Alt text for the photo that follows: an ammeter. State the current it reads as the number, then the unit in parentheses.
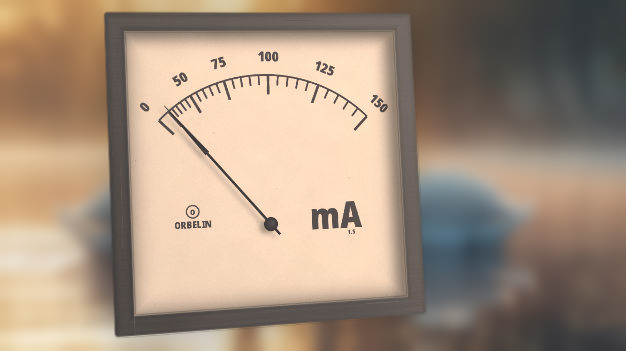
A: 25 (mA)
